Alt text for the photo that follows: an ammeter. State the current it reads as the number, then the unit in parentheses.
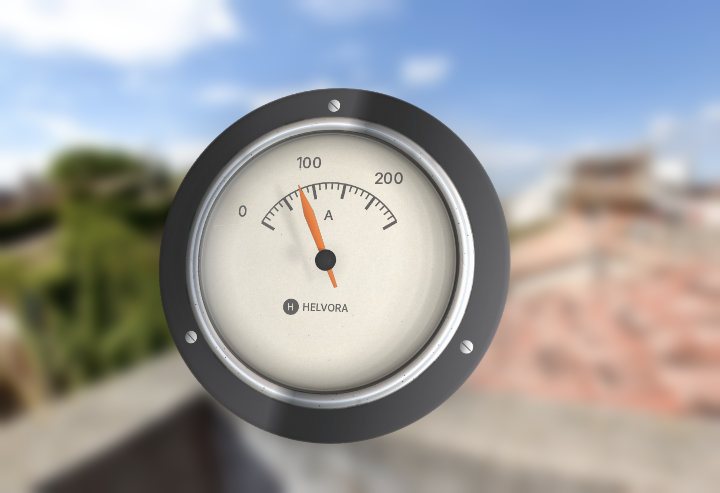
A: 80 (A)
